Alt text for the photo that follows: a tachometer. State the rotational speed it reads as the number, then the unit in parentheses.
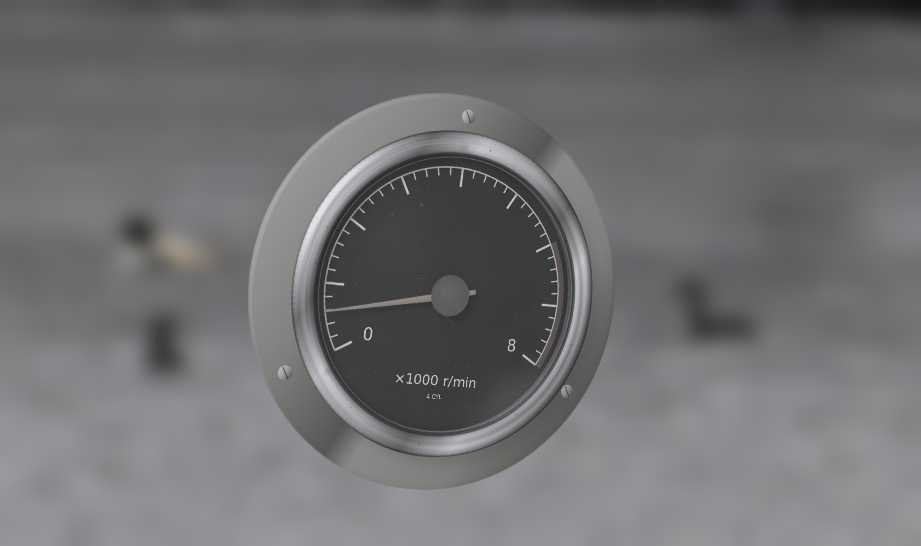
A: 600 (rpm)
